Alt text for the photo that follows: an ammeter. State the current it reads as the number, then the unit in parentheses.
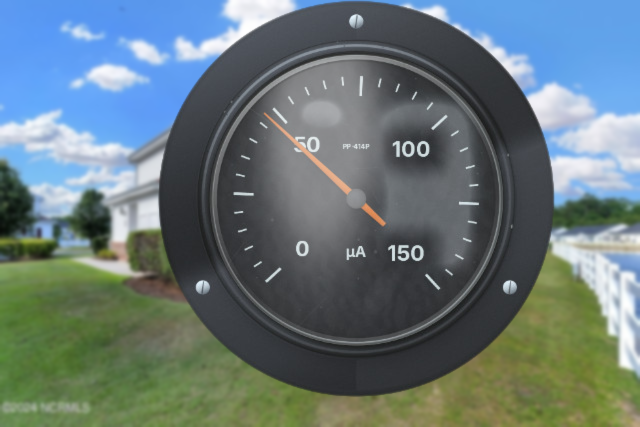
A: 47.5 (µA)
